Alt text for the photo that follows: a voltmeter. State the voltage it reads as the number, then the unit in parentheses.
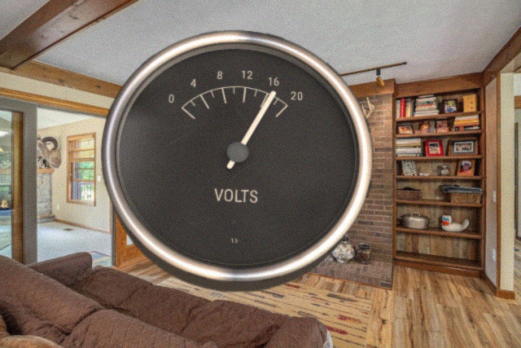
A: 17 (V)
